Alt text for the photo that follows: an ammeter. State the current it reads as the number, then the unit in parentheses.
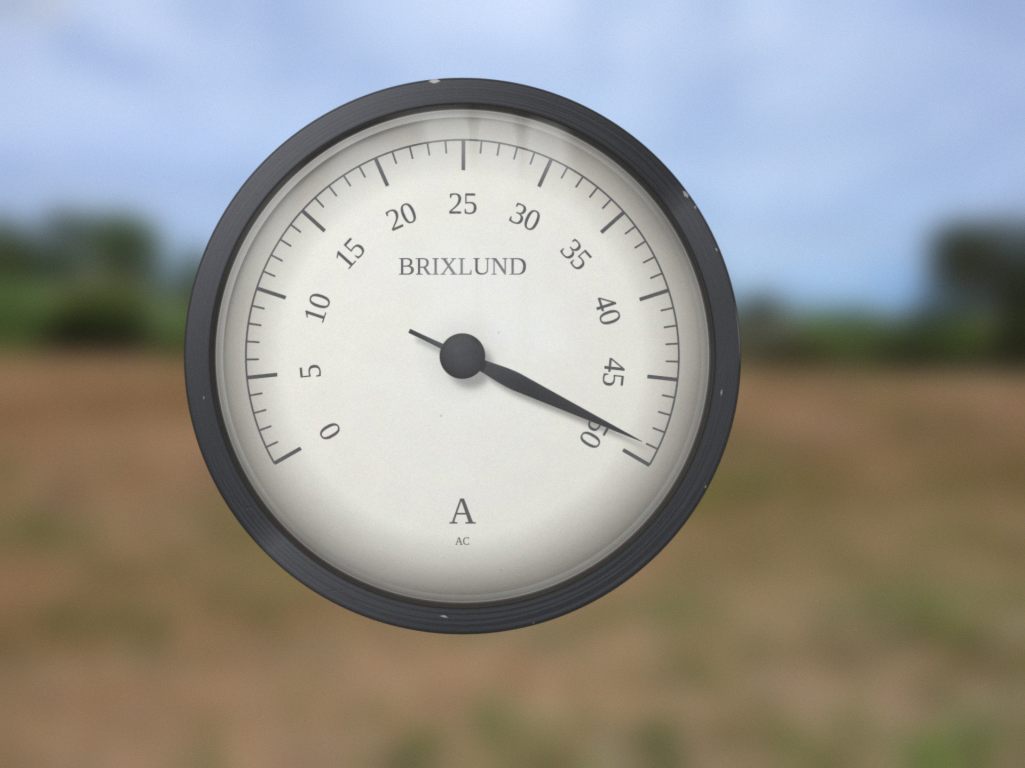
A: 49 (A)
